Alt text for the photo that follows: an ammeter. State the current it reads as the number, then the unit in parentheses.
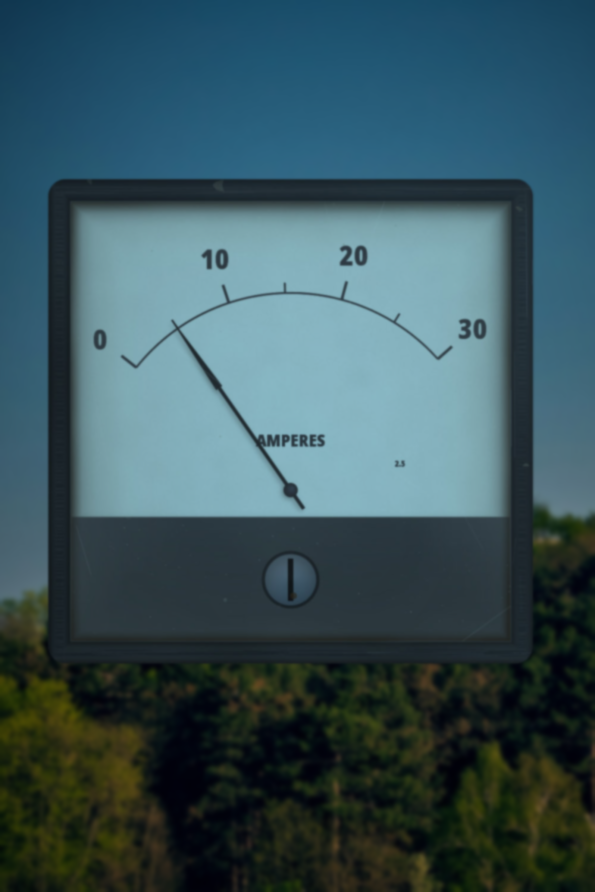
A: 5 (A)
